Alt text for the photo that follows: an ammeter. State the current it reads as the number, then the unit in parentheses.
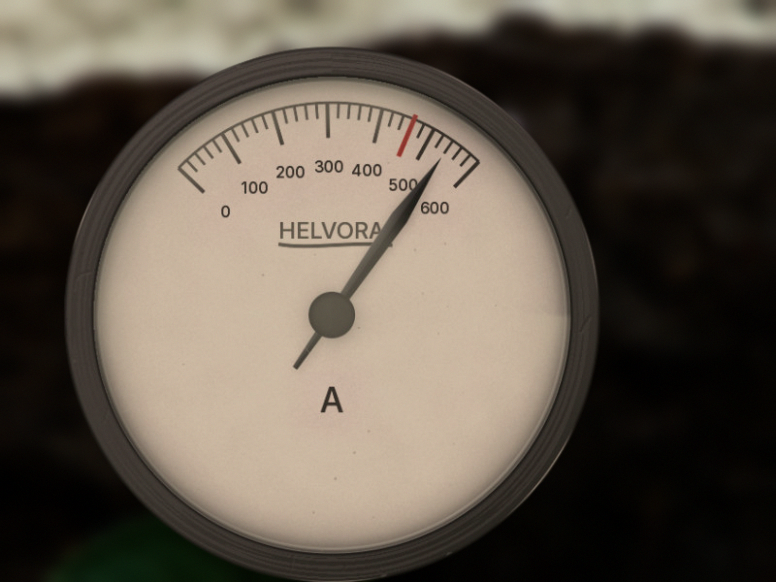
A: 540 (A)
